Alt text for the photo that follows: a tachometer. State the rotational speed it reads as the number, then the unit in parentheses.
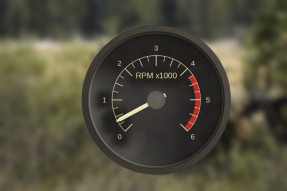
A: 375 (rpm)
